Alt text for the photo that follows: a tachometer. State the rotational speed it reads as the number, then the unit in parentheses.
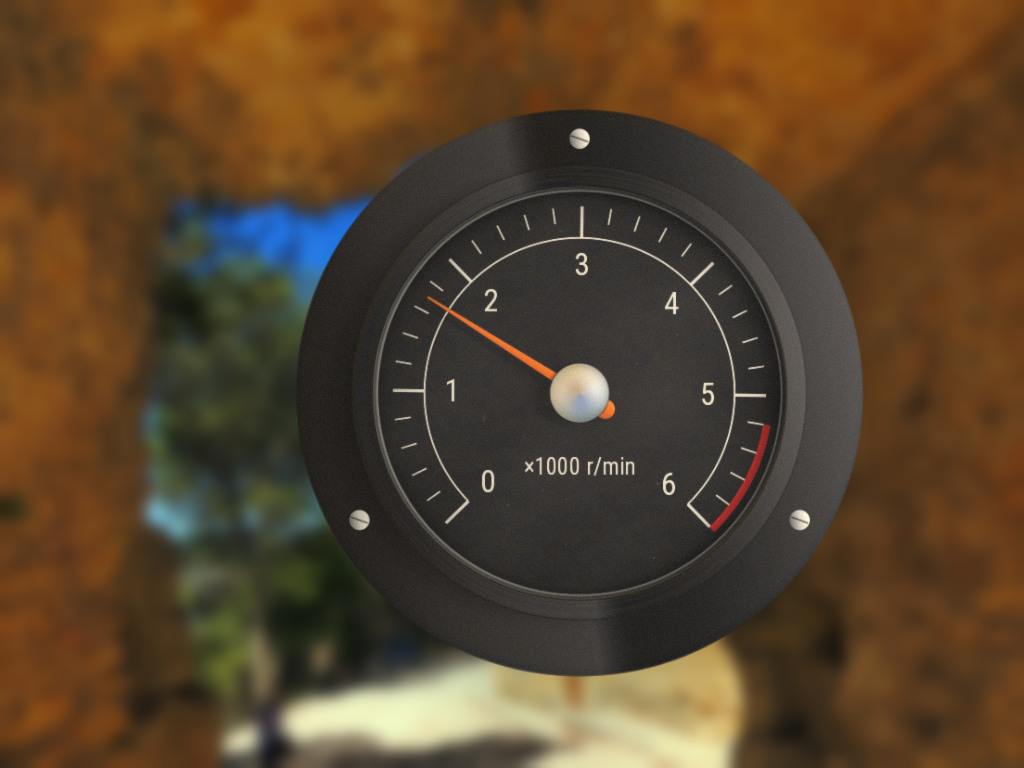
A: 1700 (rpm)
